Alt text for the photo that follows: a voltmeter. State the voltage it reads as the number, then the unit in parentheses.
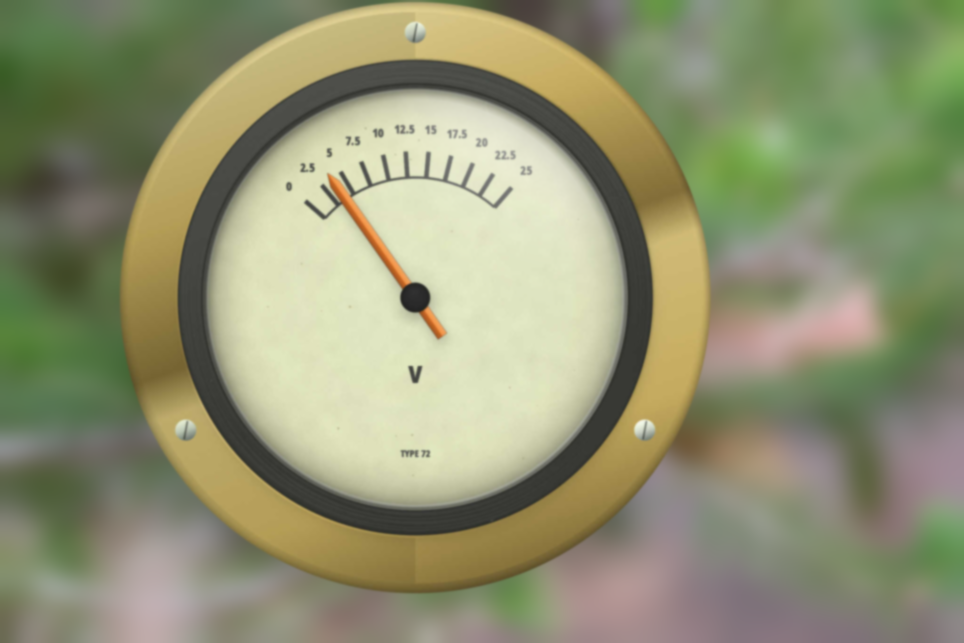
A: 3.75 (V)
